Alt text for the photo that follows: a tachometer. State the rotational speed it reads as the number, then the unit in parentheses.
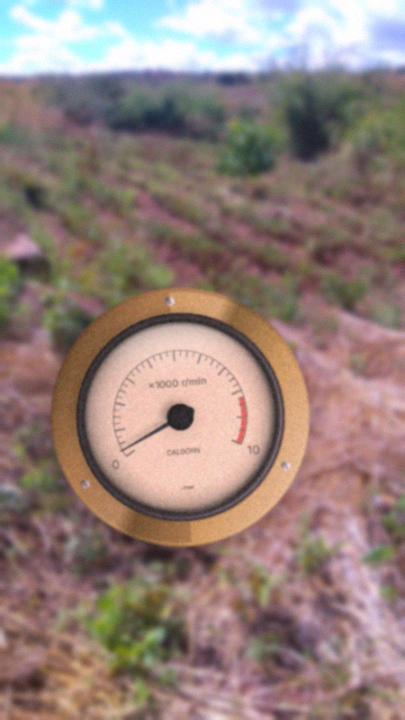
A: 250 (rpm)
